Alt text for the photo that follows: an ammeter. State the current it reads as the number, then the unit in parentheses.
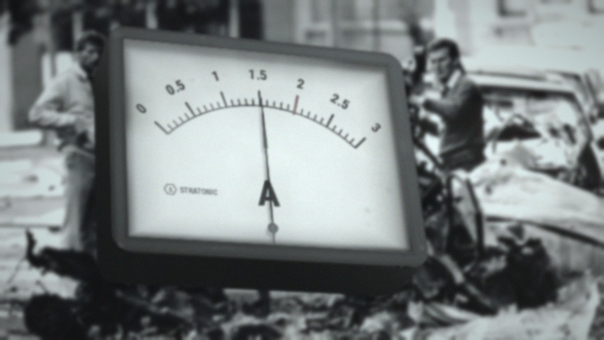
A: 1.5 (A)
